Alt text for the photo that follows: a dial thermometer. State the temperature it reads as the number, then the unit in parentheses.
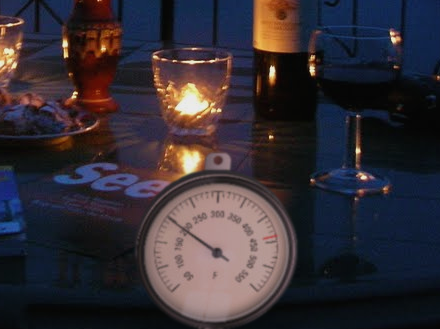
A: 200 (°F)
